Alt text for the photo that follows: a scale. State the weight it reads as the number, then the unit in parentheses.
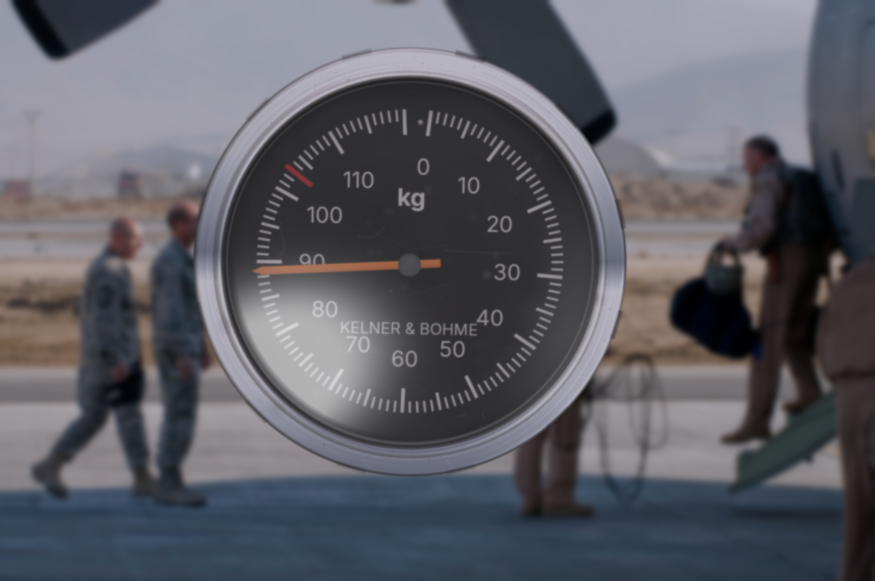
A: 89 (kg)
